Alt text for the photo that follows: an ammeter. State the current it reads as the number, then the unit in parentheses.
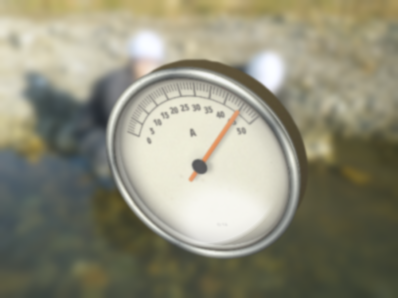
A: 45 (A)
